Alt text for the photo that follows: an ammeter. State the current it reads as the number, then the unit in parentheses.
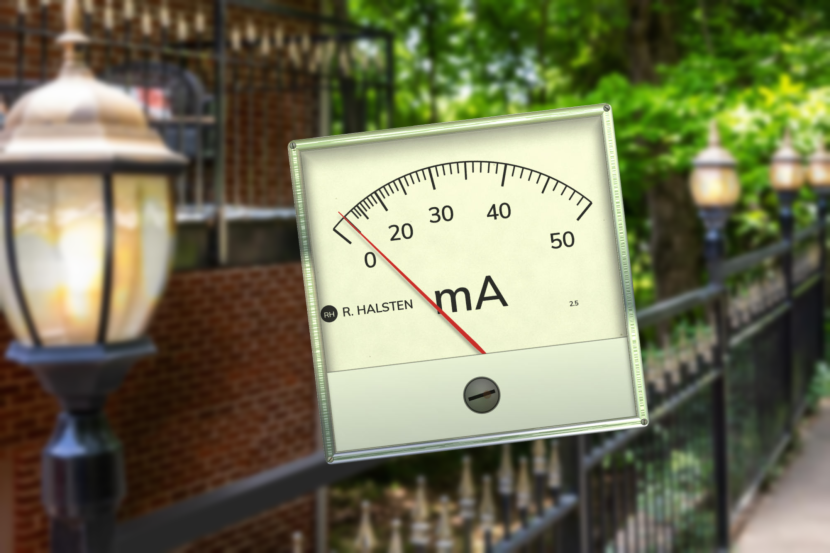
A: 10 (mA)
